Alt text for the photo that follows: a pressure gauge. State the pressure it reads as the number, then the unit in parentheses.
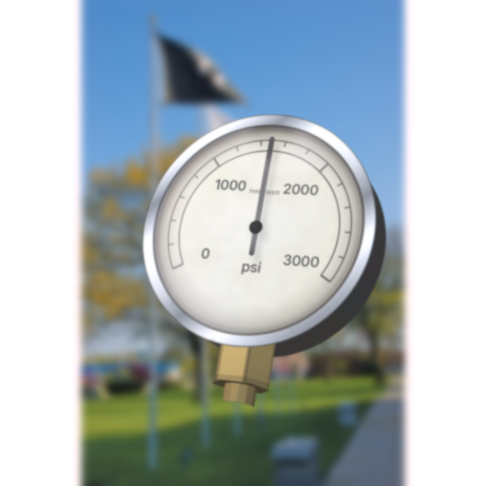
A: 1500 (psi)
